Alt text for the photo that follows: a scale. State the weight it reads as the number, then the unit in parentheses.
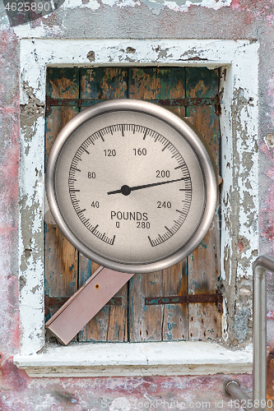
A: 210 (lb)
